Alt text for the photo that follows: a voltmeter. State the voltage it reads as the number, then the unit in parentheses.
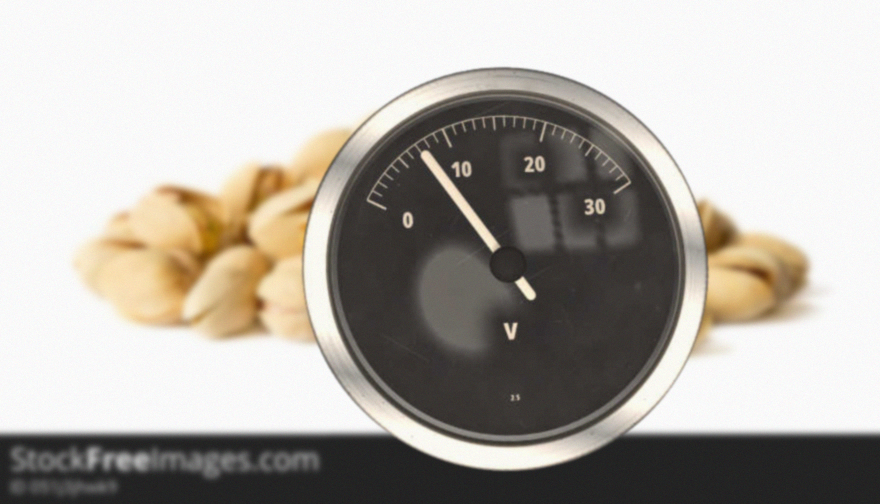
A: 7 (V)
